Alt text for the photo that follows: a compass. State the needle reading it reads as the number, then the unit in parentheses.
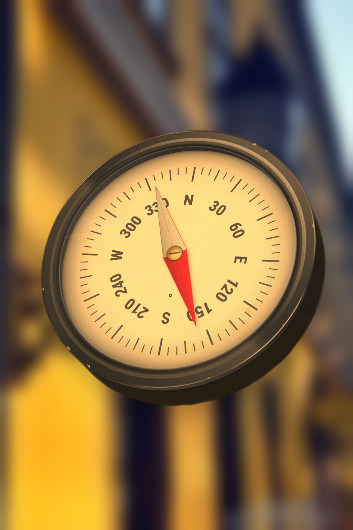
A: 155 (°)
